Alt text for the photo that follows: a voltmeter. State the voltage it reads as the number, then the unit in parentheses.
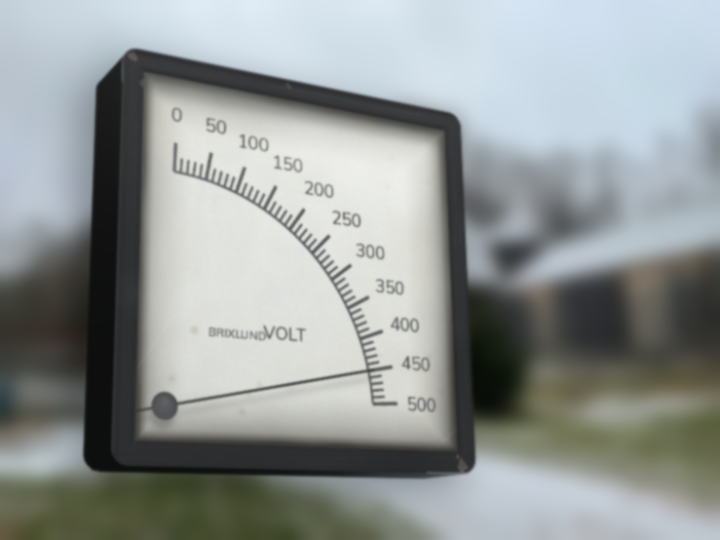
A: 450 (V)
